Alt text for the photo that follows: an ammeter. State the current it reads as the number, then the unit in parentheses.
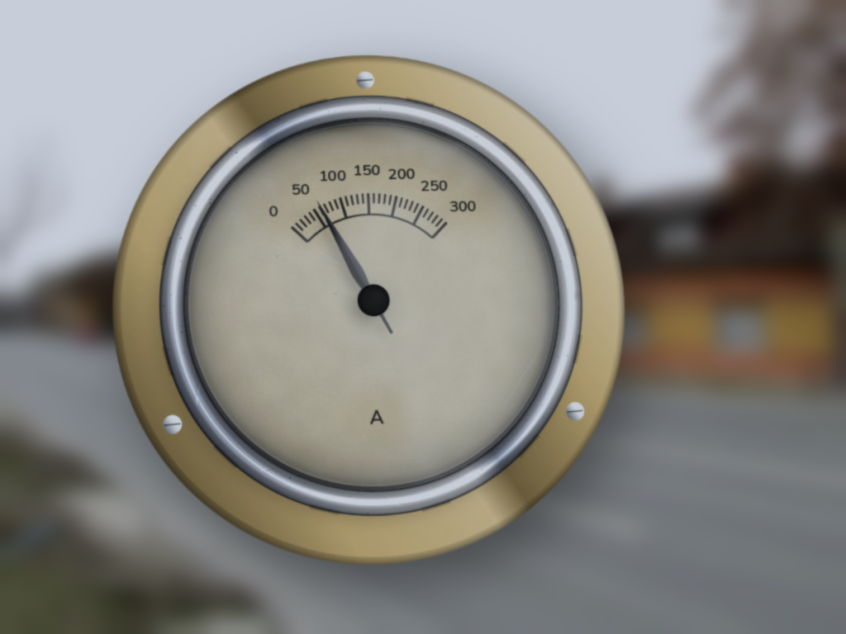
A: 60 (A)
